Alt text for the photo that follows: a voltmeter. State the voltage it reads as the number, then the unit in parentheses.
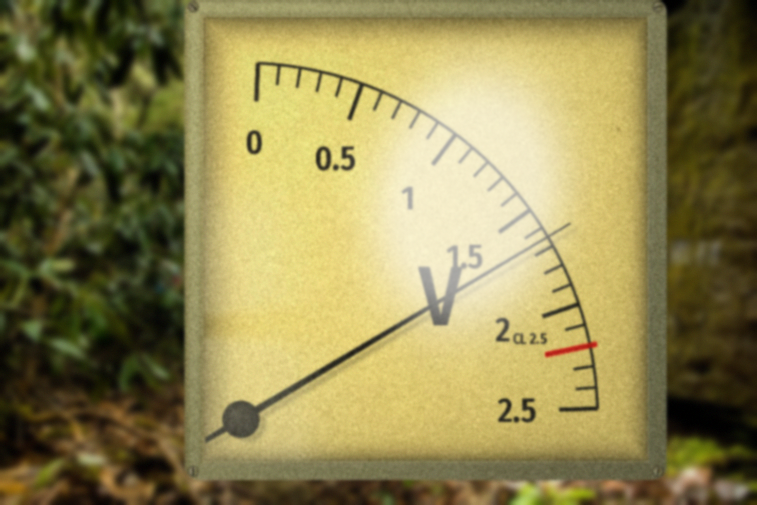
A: 1.65 (V)
